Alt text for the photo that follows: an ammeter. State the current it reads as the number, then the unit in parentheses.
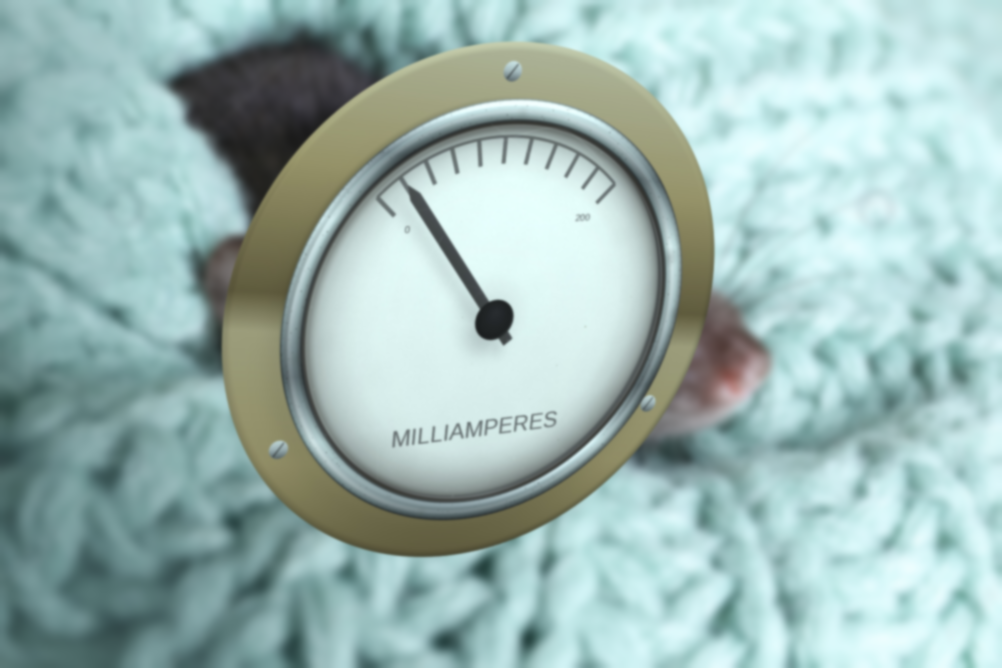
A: 20 (mA)
